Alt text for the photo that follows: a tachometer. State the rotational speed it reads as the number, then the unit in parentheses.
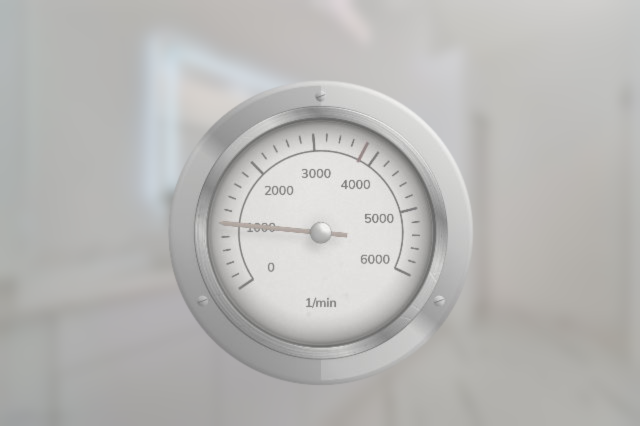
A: 1000 (rpm)
